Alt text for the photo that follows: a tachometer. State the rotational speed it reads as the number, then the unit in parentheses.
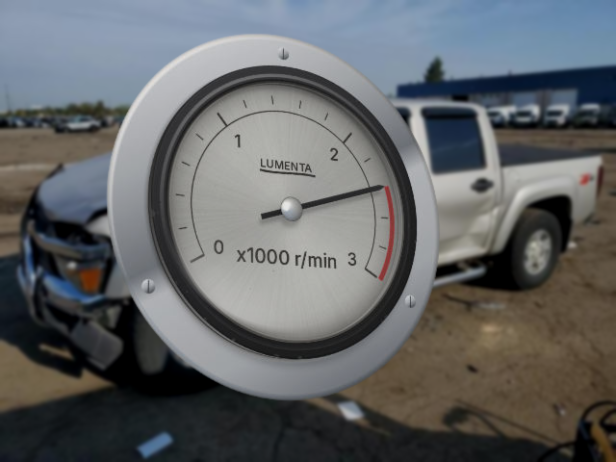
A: 2400 (rpm)
